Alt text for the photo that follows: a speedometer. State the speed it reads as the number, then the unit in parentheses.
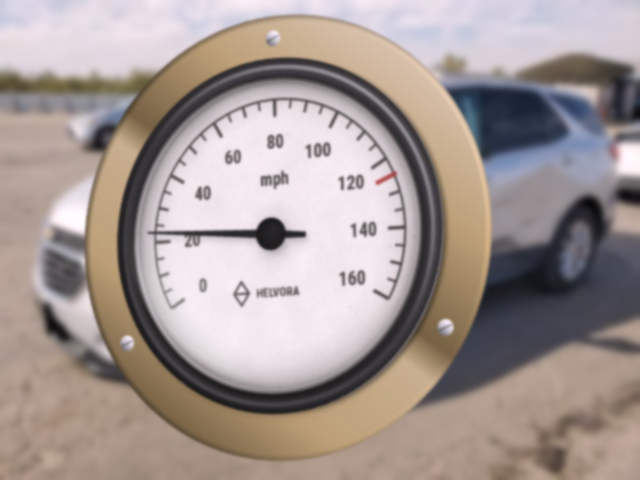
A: 22.5 (mph)
